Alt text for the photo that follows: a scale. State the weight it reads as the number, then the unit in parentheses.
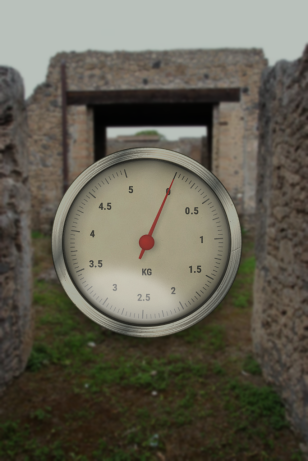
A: 0 (kg)
